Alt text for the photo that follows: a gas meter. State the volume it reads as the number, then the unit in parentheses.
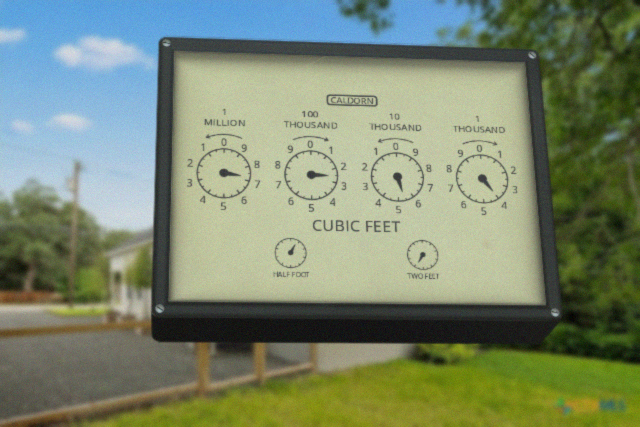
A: 725400 (ft³)
